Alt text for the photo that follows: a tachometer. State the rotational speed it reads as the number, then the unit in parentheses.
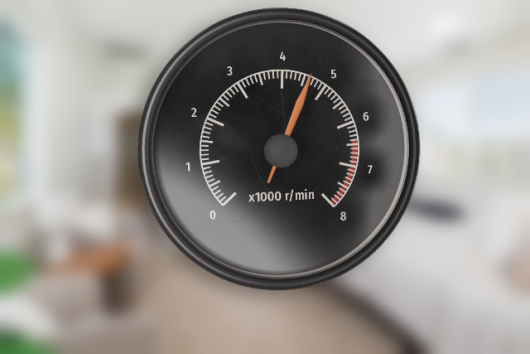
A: 4600 (rpm)
